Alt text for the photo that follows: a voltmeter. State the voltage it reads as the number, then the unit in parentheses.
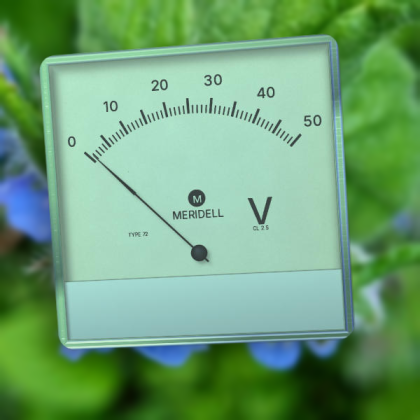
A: 1 (V)
